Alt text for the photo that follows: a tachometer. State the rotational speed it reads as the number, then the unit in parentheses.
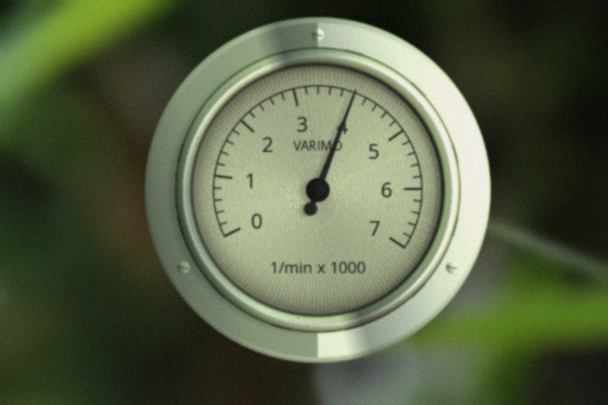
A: 4000 (rpm)
